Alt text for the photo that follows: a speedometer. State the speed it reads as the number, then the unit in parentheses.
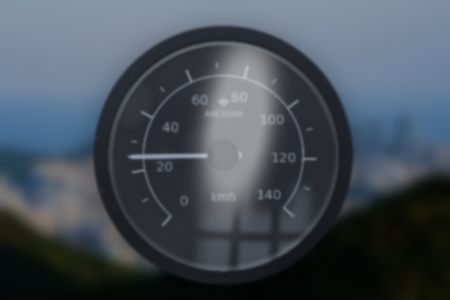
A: 25 (km/h)
